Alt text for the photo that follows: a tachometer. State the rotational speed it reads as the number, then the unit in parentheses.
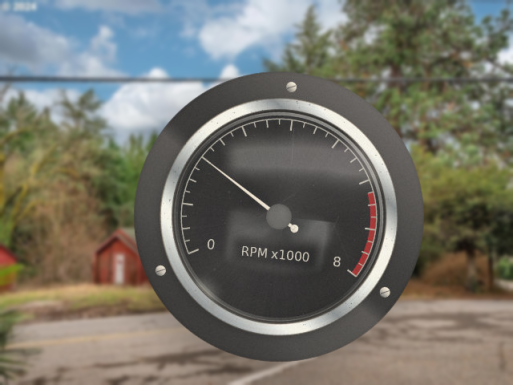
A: 2000 (rpm)
